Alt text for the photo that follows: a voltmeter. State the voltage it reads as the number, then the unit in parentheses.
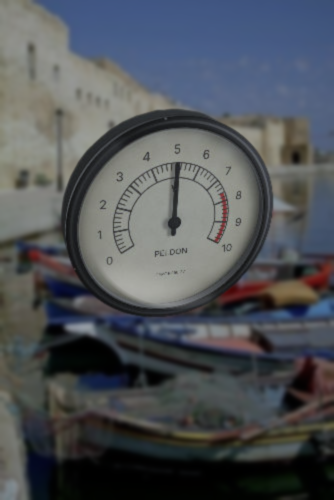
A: 5 (V)
